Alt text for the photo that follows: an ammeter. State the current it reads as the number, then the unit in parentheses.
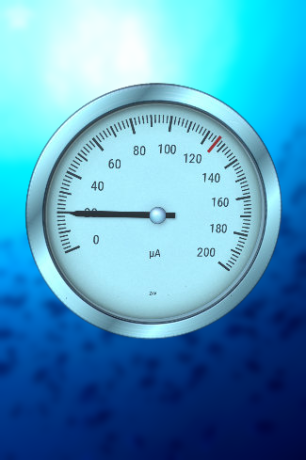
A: 20 (µA)
